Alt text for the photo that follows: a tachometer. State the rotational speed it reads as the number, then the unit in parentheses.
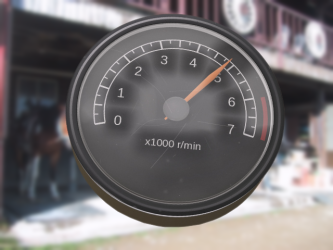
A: 4875 (rpm)
